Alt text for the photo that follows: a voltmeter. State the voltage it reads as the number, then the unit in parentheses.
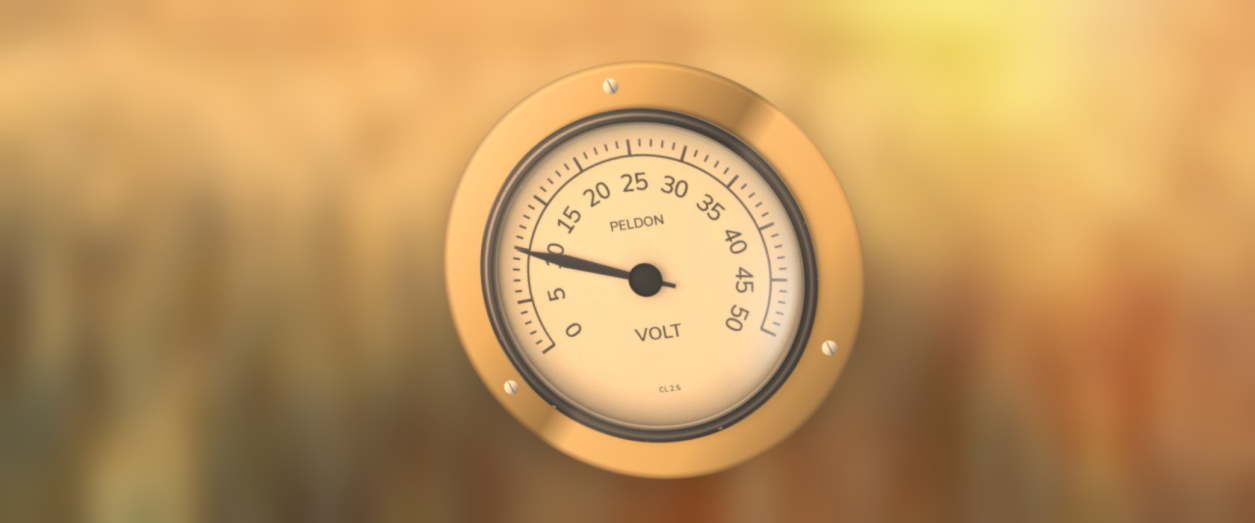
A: 10 (V)
